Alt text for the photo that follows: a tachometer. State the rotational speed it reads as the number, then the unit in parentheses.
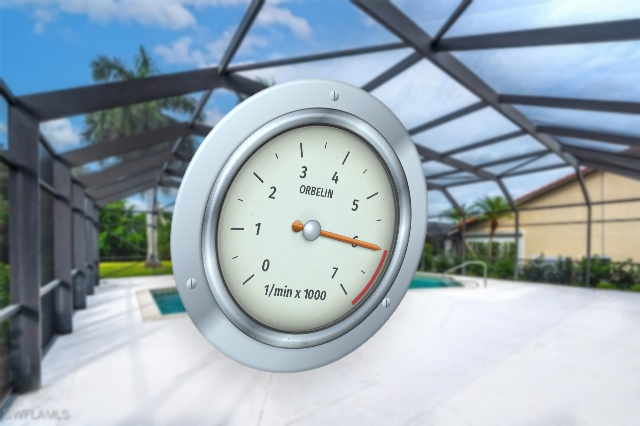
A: 6000 (rpm)
